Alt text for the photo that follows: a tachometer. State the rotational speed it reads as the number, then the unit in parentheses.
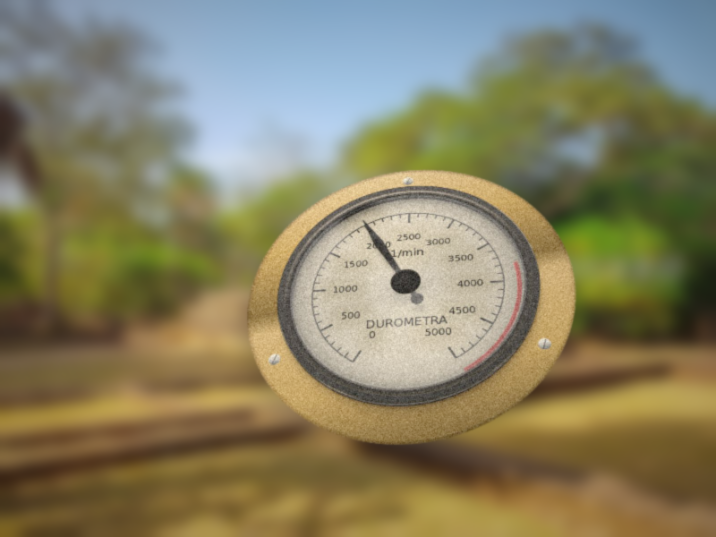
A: 2000 (rpm)
